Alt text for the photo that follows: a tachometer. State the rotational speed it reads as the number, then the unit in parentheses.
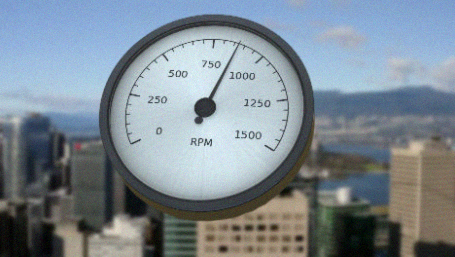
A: 875 (rpm)
